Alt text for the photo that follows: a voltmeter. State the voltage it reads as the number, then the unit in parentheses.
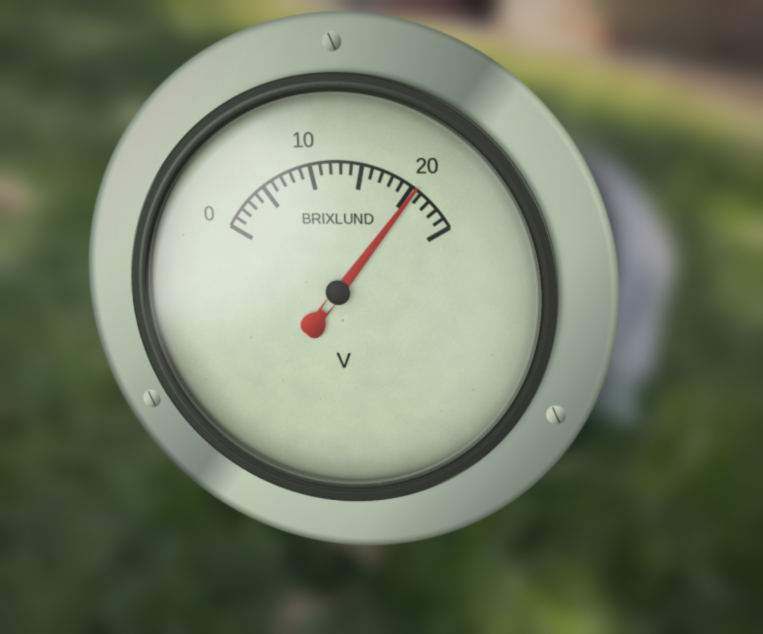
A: 20.5 (V)
